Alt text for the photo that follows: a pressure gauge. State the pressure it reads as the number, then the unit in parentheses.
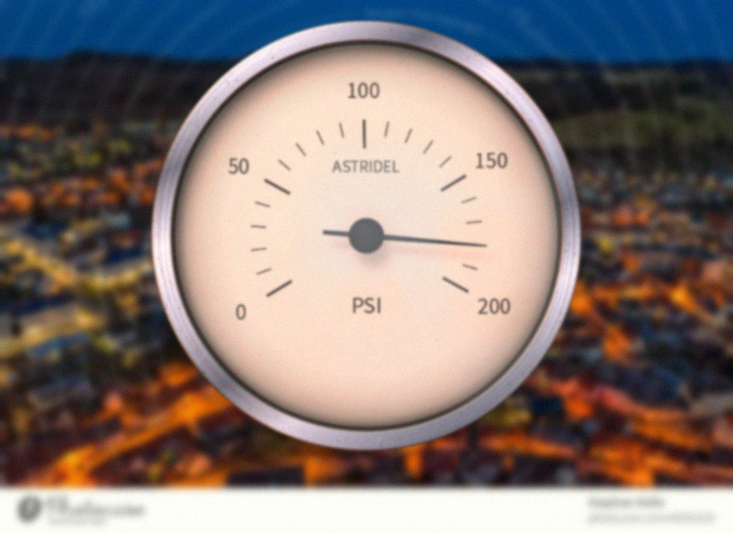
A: 180 (psi)
